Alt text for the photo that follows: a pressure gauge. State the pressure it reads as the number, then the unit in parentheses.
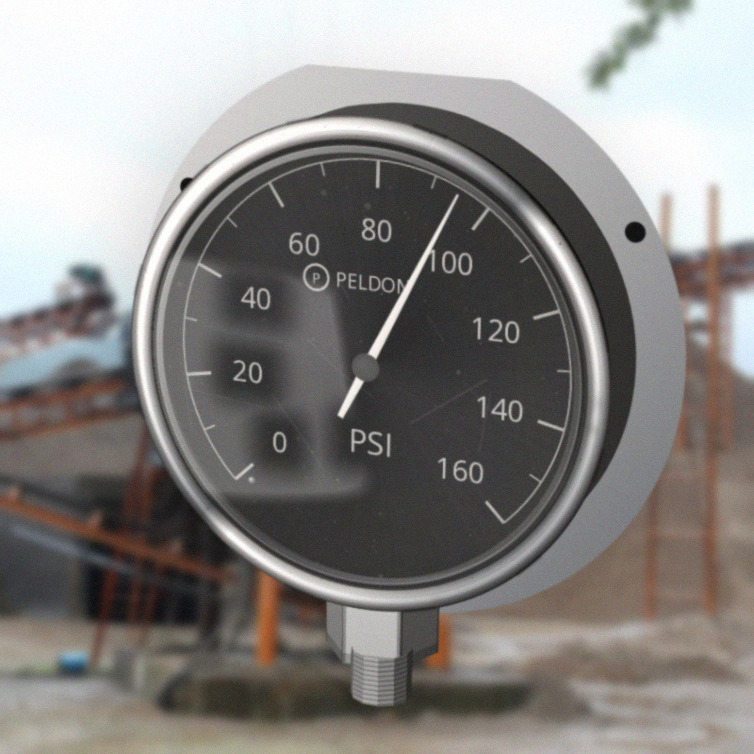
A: 95 (psi)
